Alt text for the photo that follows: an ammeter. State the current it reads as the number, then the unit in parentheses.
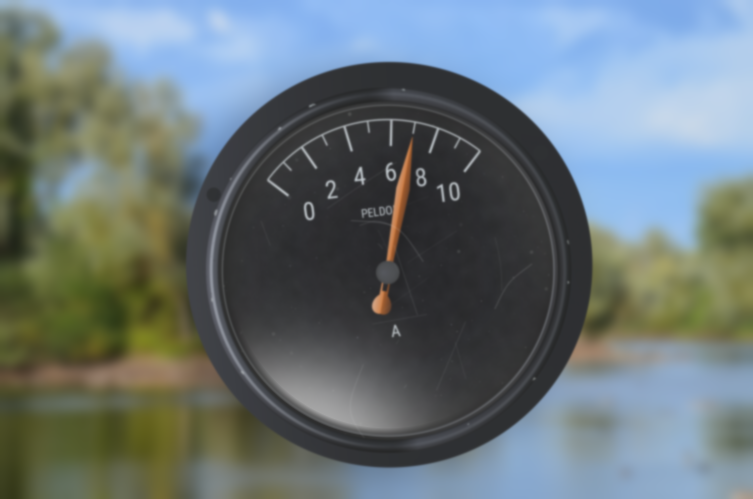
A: 7 (A)
